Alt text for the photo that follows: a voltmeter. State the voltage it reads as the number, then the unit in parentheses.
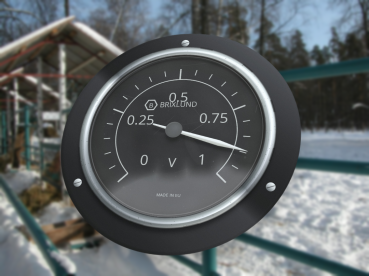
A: 0.9 (V)
